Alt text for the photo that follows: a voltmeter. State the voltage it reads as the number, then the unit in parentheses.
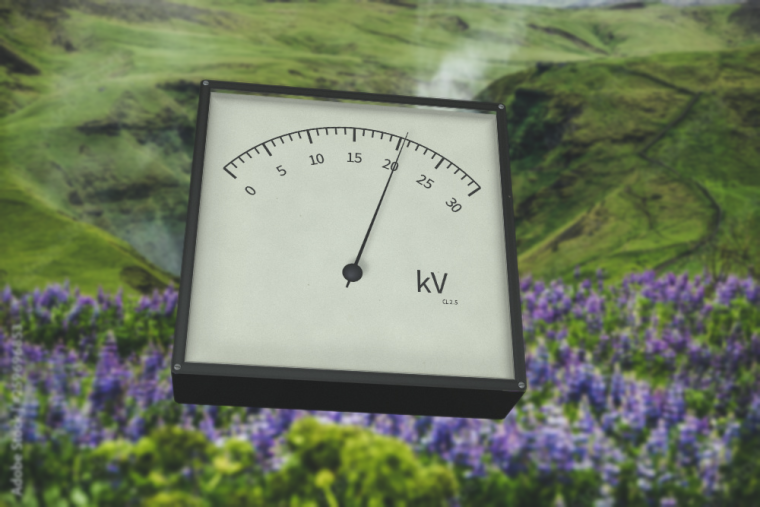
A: 20.5 (kV)
